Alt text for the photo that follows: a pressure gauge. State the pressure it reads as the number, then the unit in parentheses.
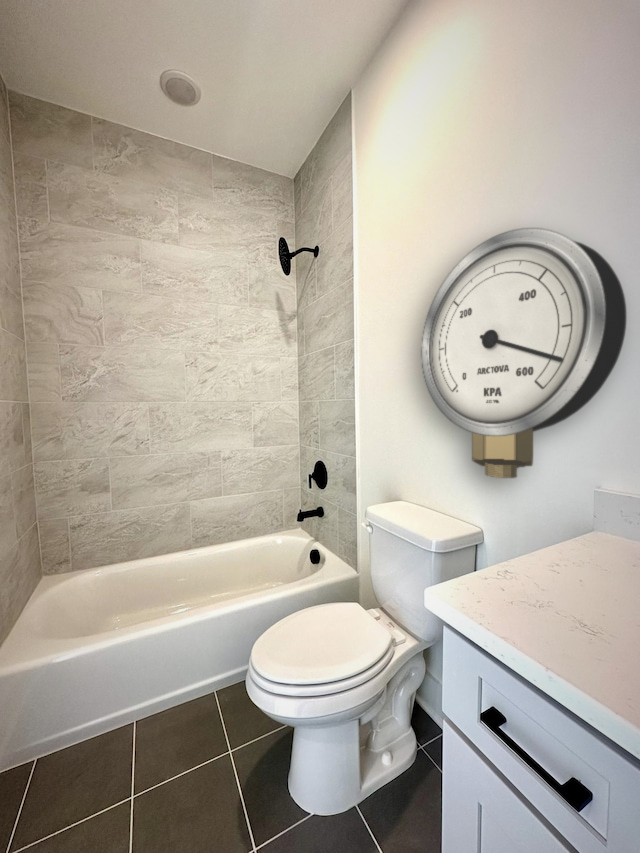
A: 550 (kPa)
